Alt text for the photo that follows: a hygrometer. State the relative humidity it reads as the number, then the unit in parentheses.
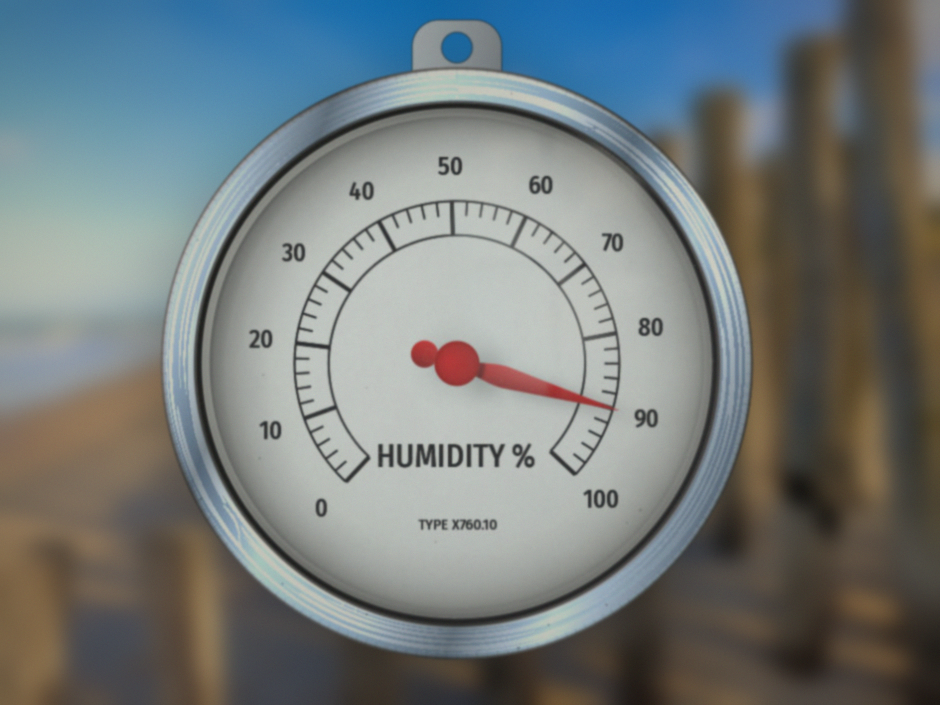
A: 90 (%)
